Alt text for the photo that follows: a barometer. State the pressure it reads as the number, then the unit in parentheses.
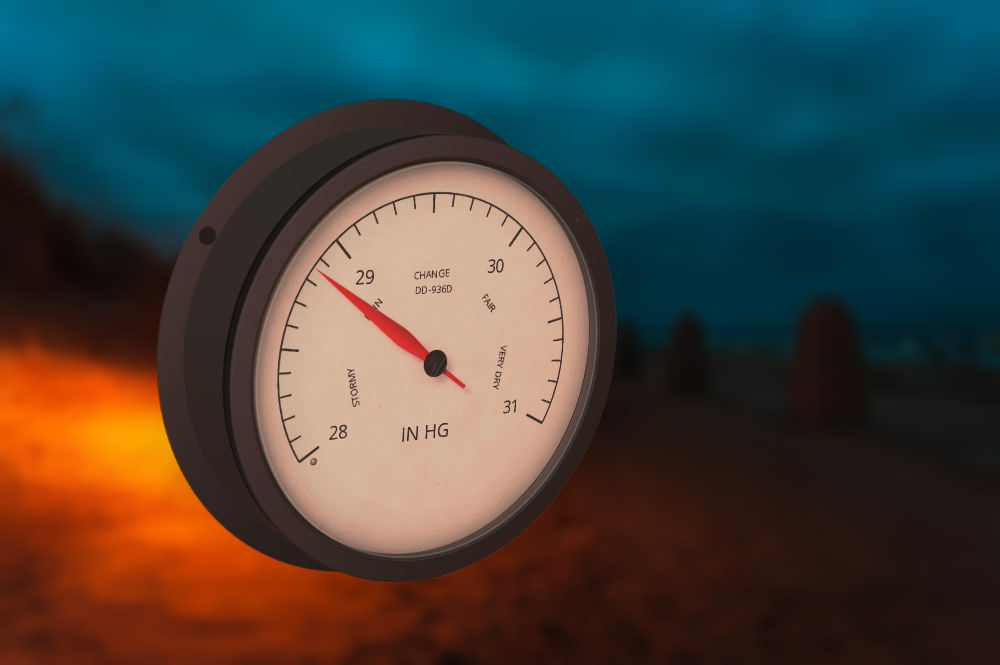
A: 28.85 (inHg)
